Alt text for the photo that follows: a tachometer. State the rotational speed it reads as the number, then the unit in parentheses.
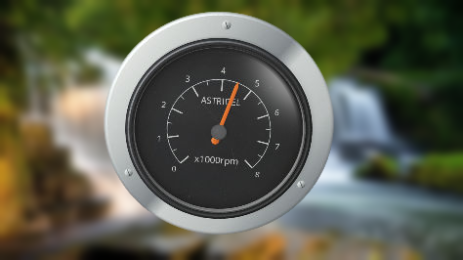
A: 4500 (rpm)
